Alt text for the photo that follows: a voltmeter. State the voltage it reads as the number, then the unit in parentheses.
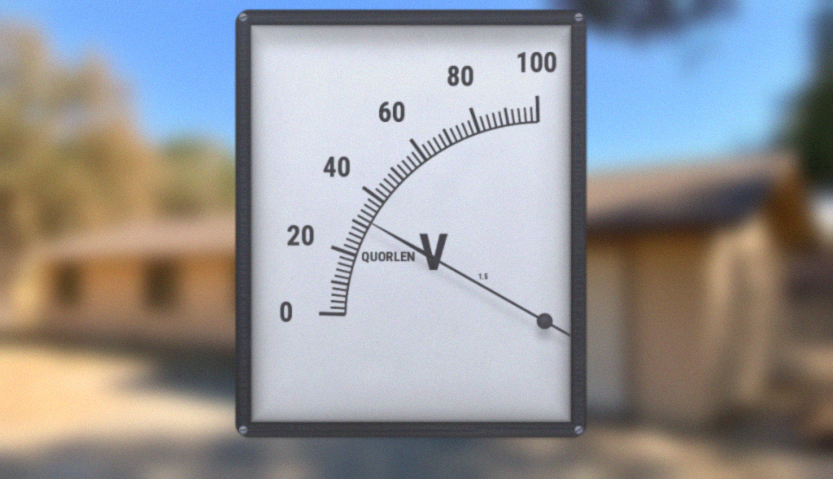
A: 32 (V)
